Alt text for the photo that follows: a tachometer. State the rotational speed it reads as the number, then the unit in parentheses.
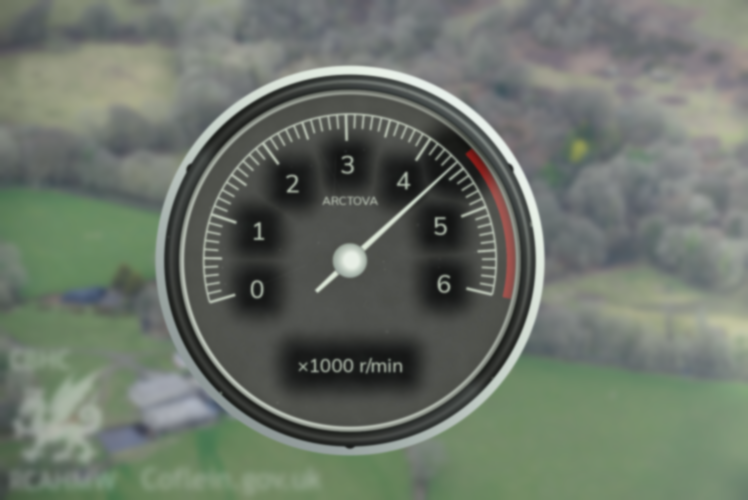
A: 4400 (rpm)
